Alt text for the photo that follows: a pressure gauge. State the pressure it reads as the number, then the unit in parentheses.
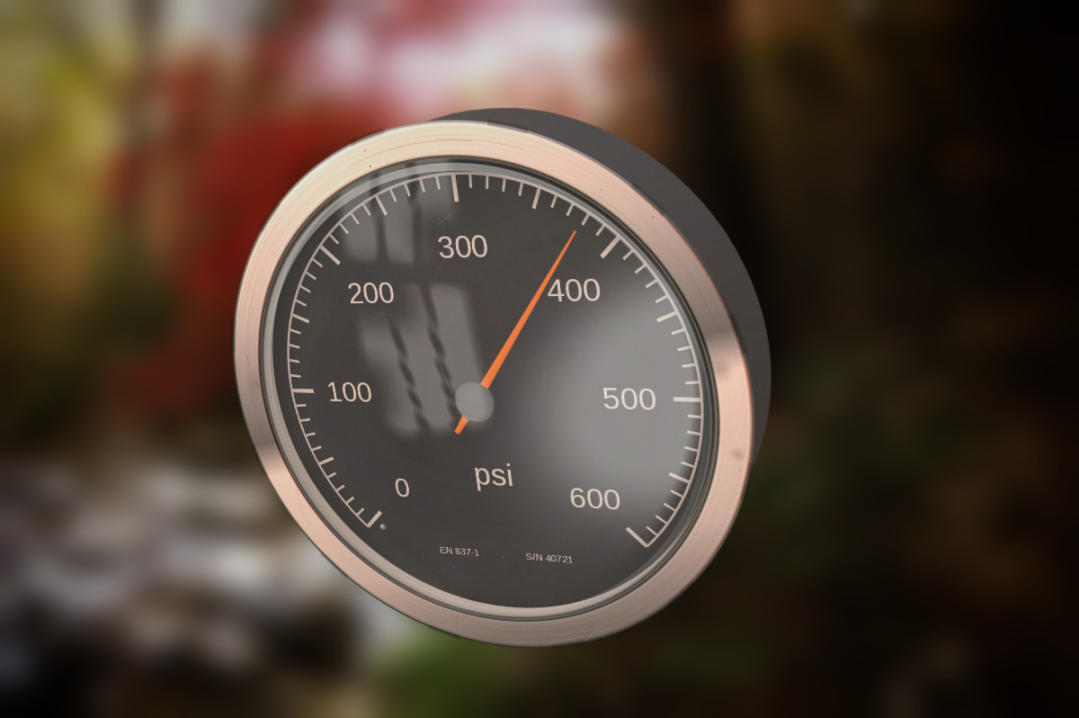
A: 380 (psi)
